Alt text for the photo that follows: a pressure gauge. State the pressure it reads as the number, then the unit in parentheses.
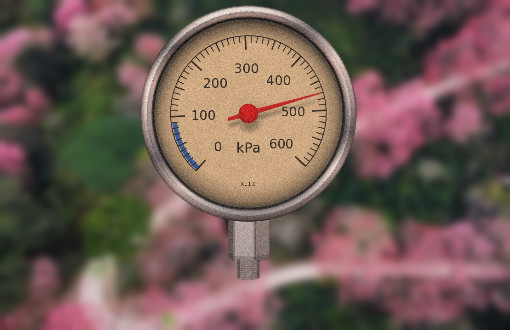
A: 470 (kPa)
